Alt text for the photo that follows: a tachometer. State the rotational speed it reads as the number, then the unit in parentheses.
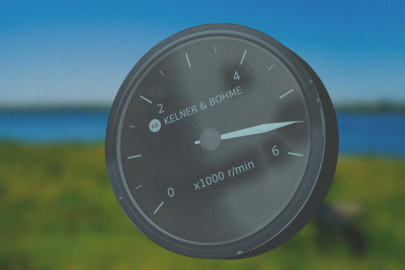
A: 5500 (rpm)
